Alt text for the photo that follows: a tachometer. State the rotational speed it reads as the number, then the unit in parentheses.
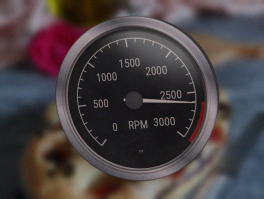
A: 2600 (rpm)
